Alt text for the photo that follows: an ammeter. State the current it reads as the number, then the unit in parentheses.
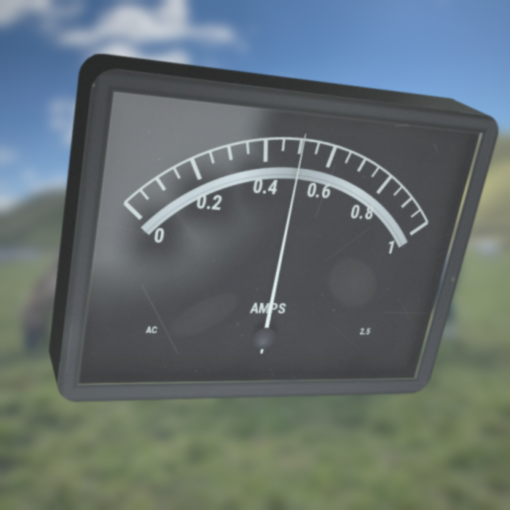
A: 0.5 (A)
